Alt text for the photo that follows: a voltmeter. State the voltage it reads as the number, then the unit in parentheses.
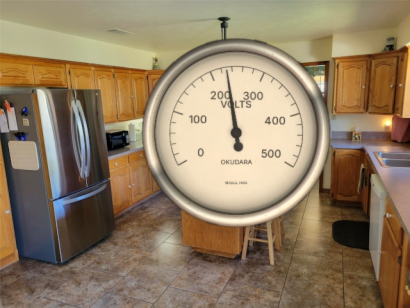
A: 230 (V)
